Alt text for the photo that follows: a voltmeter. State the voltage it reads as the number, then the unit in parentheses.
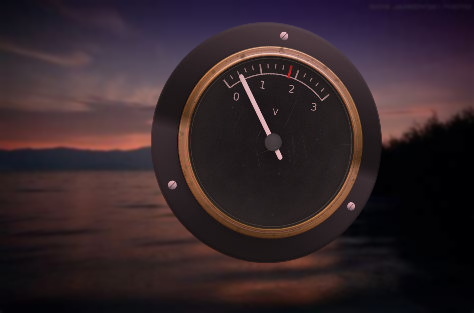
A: 0.4 (V)
